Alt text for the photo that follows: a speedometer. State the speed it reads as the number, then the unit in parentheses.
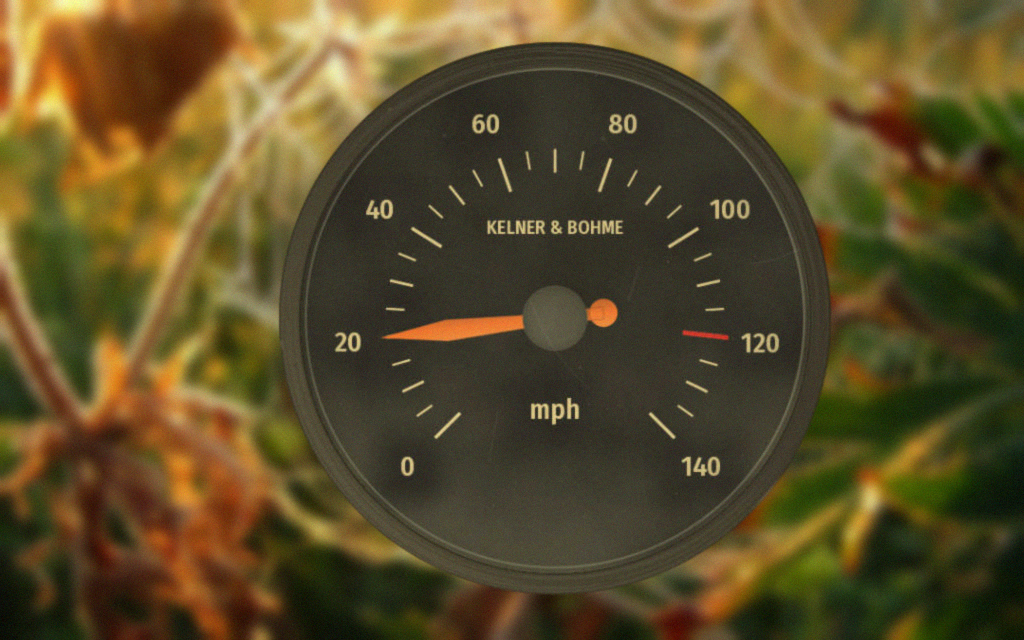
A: 20 (mph)
